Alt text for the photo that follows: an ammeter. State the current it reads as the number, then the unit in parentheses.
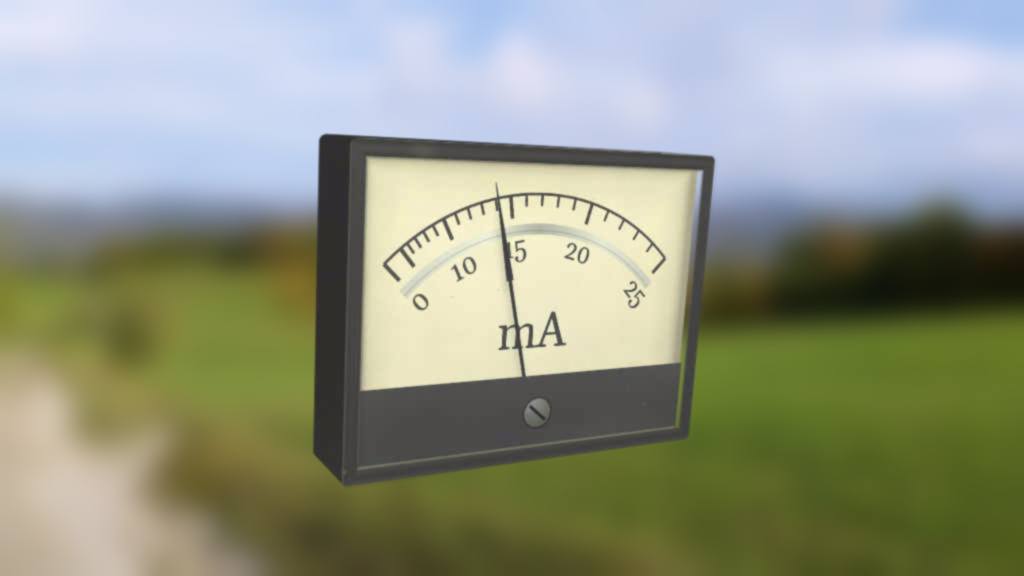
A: 14 (mA)
